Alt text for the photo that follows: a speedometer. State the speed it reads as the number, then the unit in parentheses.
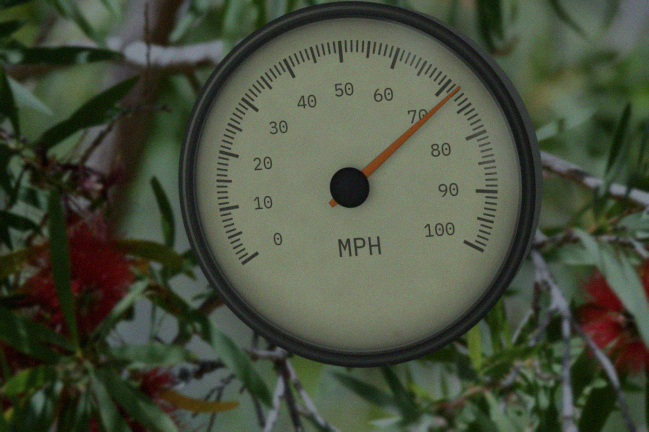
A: 72 (mph)
